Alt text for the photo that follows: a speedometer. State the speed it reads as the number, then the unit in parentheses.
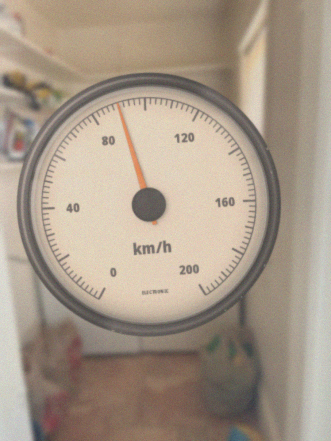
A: 90 (km/h)
